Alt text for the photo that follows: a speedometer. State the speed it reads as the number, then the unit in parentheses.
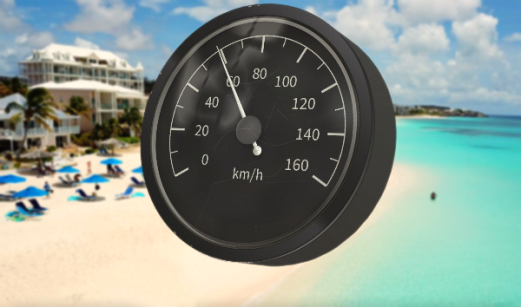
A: 60 (km/h)
